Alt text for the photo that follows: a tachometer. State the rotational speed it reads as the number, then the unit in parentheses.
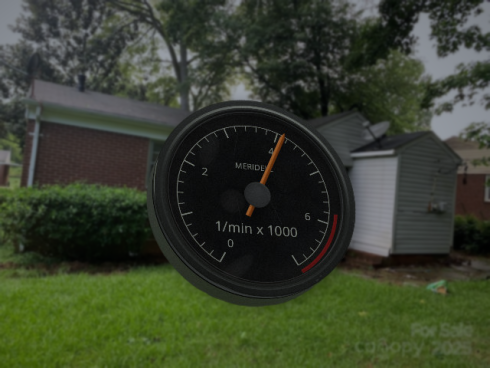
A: 4100 (rpm)
